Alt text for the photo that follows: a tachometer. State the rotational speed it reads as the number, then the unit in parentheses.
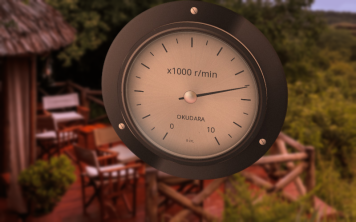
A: 7500 (rpm)
